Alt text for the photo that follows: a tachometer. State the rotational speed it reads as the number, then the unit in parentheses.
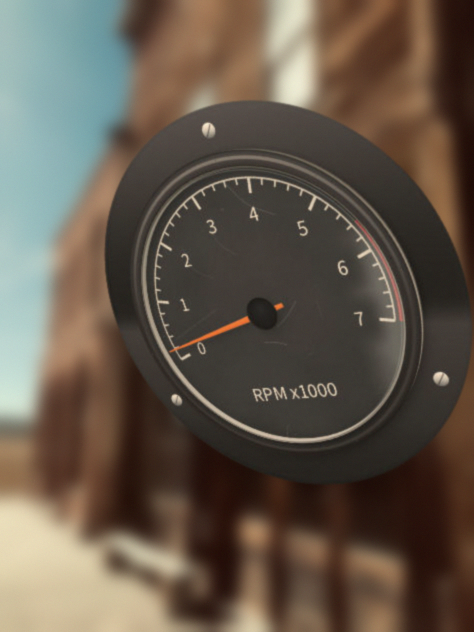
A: 200 (rpm)
